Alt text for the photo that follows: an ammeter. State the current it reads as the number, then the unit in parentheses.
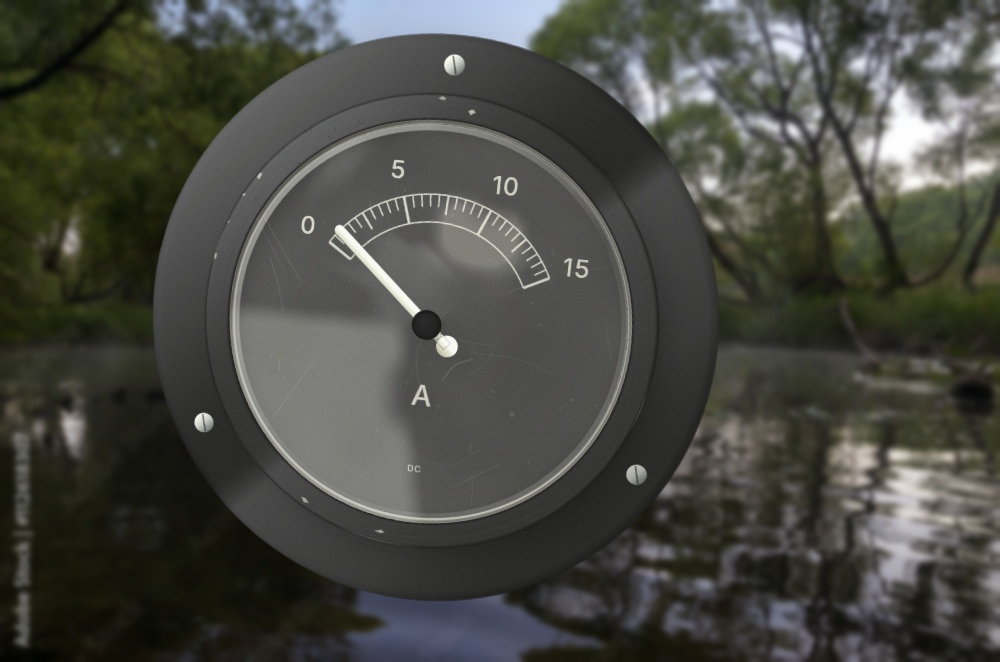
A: 1 (A)
